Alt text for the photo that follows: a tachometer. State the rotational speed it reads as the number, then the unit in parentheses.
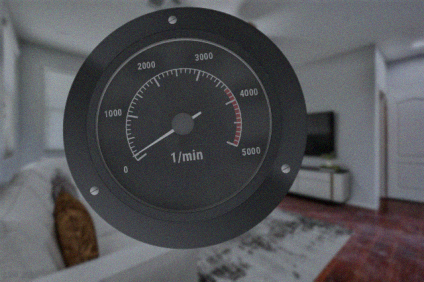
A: 100 (rpm)
